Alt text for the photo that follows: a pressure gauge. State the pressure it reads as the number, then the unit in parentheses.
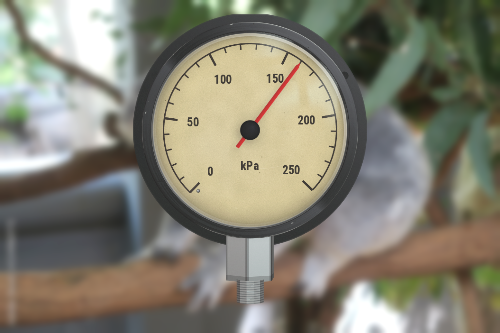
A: 160 (kPa)
